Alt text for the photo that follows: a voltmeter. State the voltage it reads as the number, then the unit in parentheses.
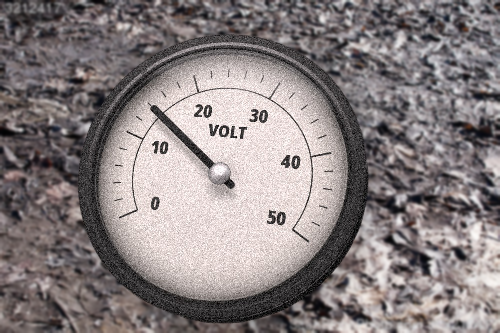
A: 14 (V)
